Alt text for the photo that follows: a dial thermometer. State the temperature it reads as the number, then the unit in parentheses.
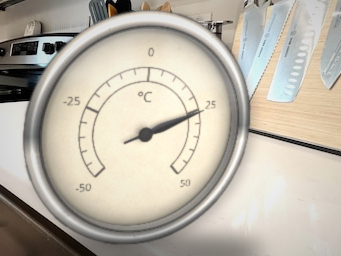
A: 25 (°C)
